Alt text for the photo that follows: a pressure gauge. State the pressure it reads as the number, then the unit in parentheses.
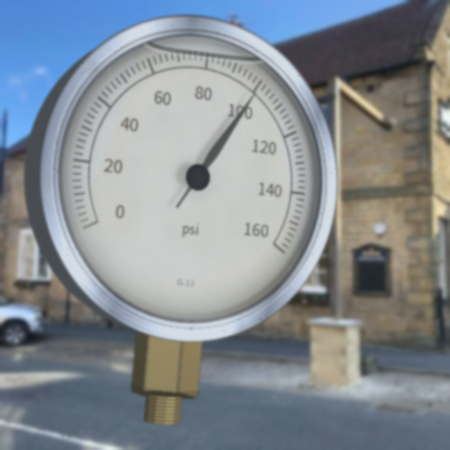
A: 100 (psi)
